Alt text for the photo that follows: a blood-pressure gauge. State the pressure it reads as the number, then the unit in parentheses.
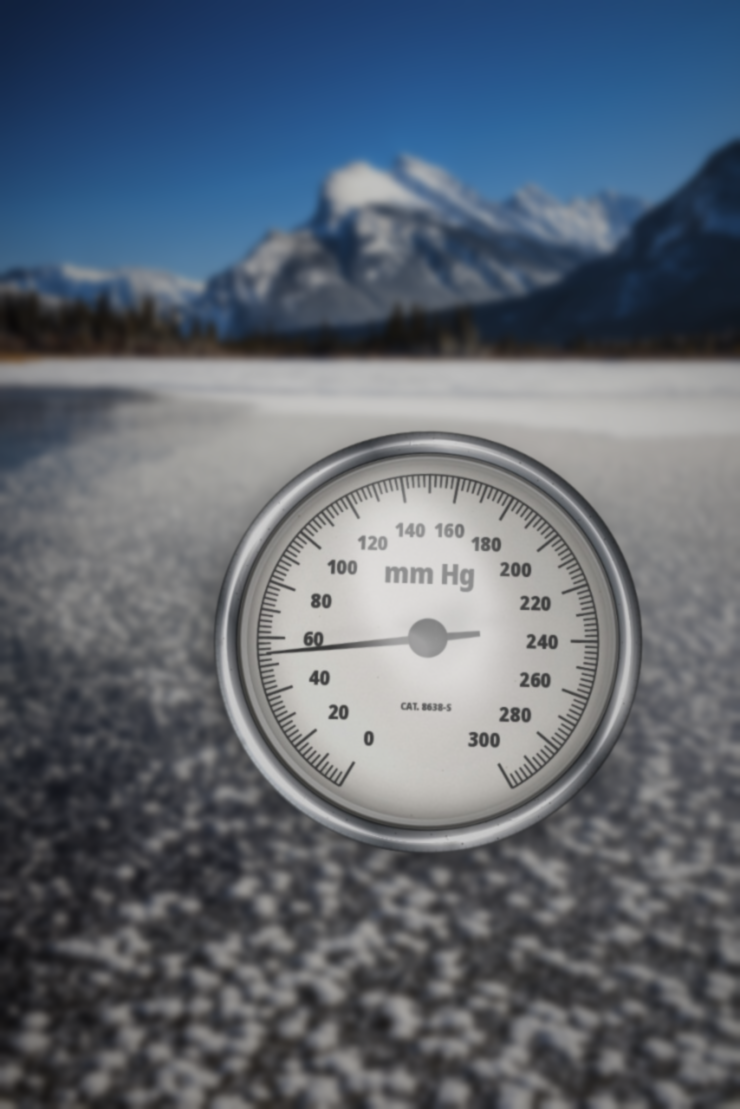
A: 54 (mmHg)
